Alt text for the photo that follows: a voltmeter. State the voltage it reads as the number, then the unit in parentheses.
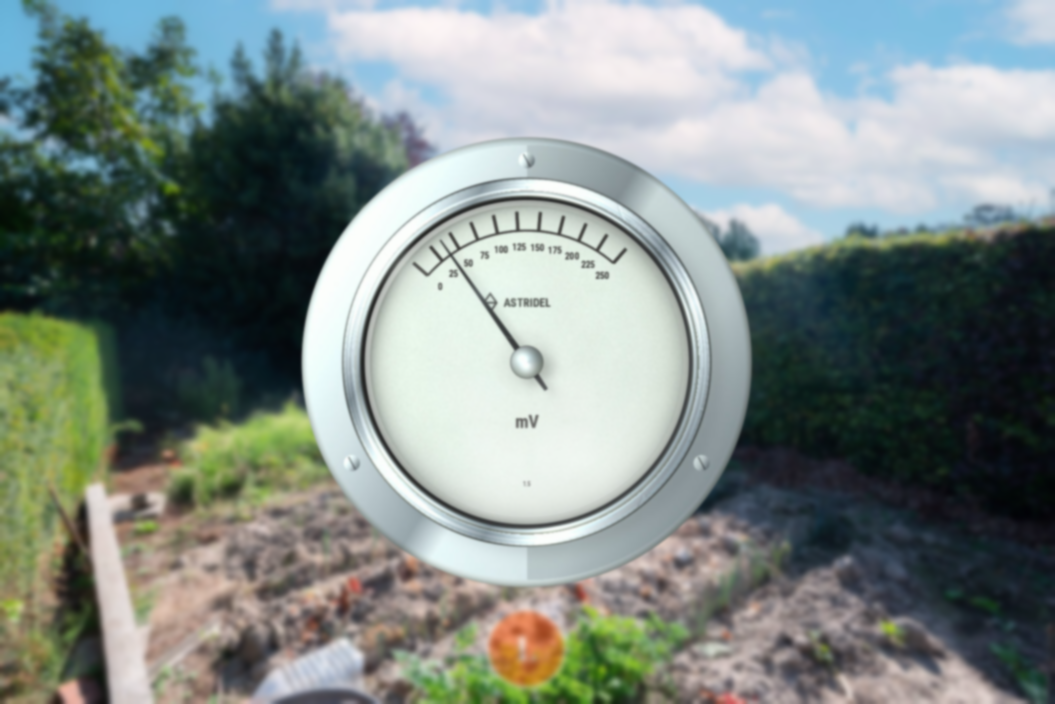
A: 37.5 (mV)
